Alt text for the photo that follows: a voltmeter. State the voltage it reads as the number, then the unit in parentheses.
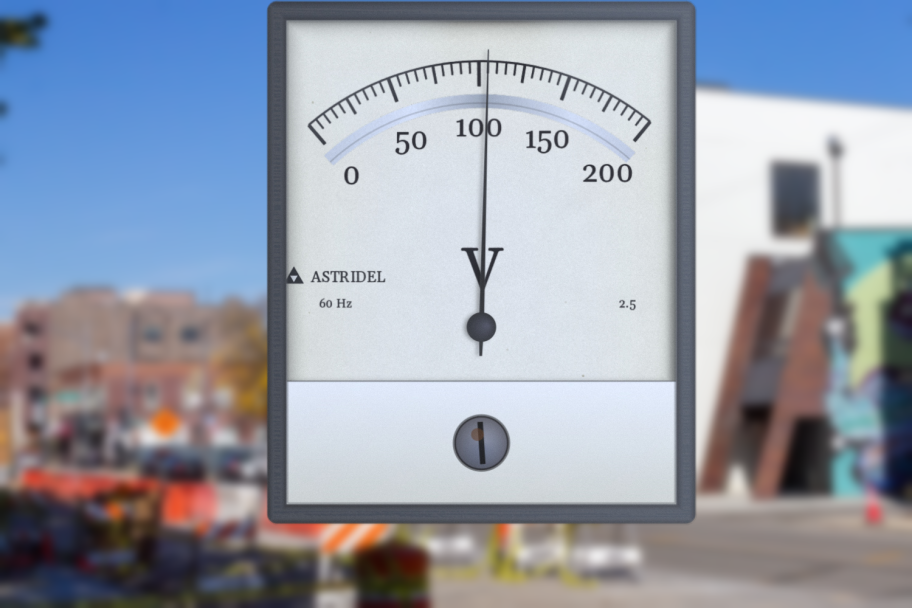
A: 105 (V)
